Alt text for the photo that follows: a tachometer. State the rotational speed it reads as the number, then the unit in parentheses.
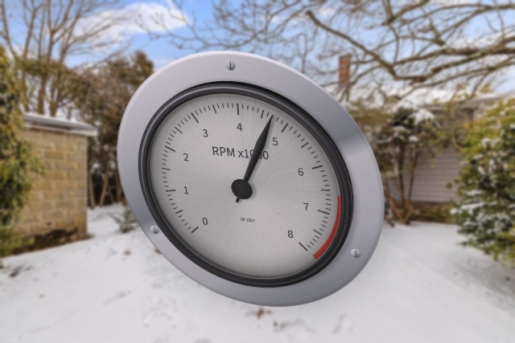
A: 4700 (rpm)
